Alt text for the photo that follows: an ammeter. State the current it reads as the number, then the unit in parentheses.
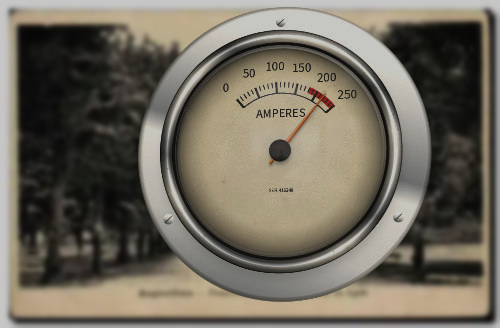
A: 220 (A)
